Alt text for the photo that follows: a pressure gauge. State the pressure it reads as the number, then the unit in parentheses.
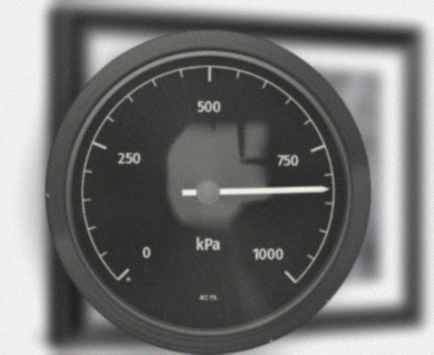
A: 825 (kPa)
